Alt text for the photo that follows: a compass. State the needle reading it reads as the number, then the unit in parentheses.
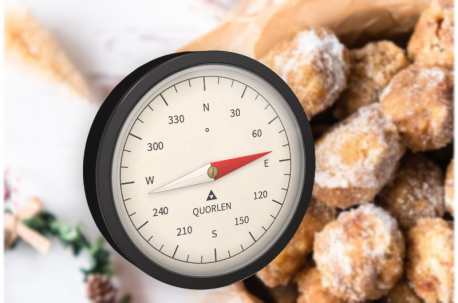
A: 80 (°)
